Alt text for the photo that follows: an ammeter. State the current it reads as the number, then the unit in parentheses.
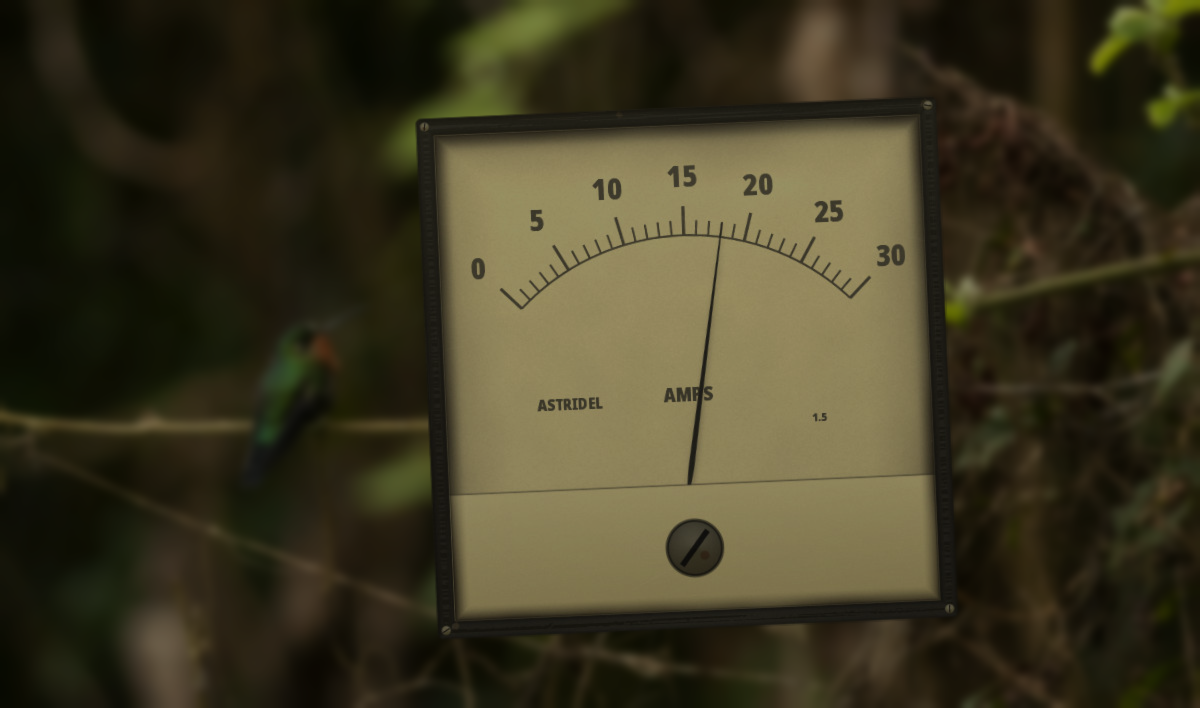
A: 18 (A)
